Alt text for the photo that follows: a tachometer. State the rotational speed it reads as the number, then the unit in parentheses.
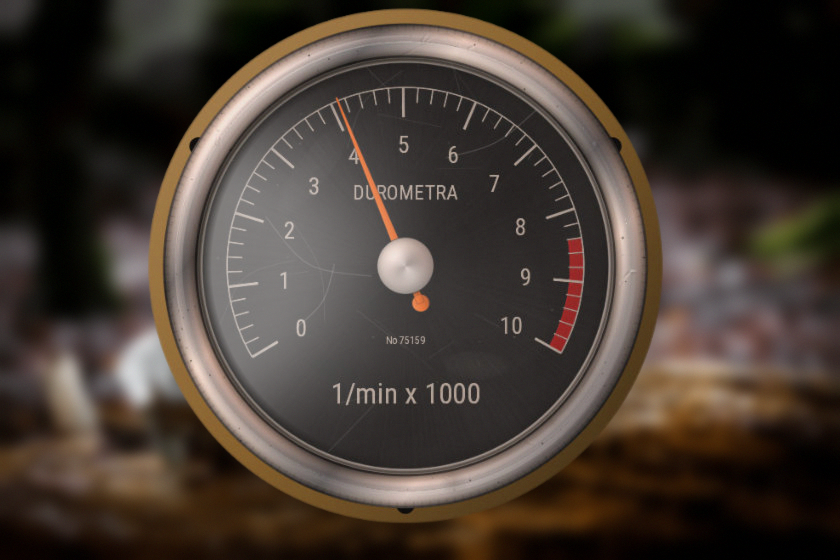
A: 4100 (rpm)
